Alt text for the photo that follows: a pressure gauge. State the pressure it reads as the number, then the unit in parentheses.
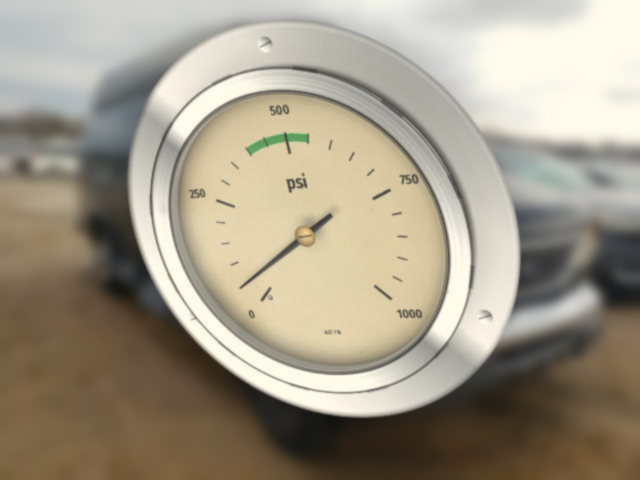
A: 50 (psi)
